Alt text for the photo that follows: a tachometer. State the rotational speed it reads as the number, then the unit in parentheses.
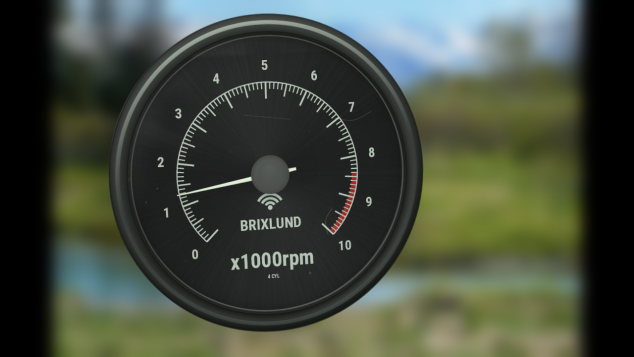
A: 1300 (rpm)
